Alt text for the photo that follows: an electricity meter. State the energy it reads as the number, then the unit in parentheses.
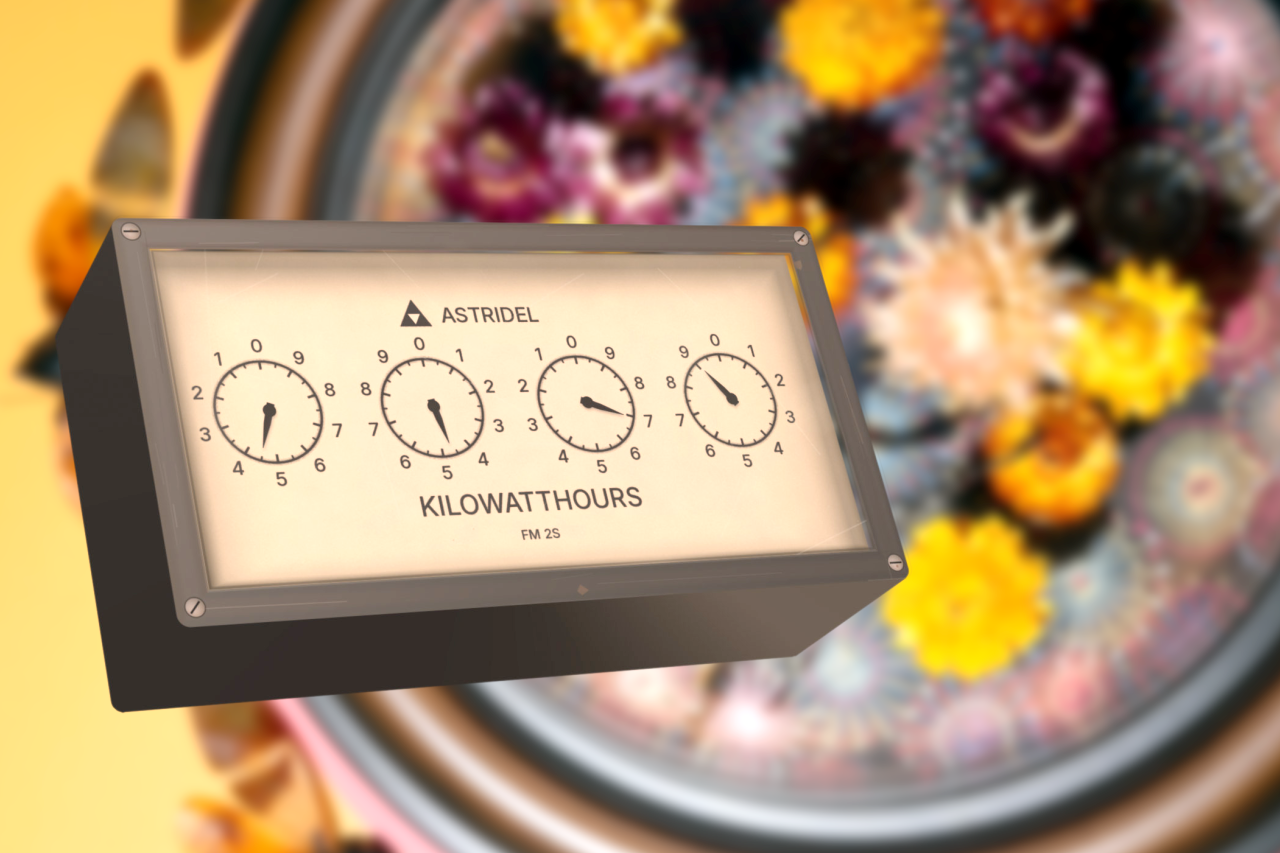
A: 4469 (kWh)
